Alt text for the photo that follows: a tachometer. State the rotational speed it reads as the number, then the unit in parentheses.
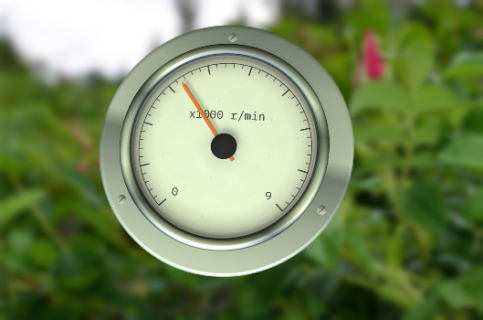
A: 3300 (rpm)
